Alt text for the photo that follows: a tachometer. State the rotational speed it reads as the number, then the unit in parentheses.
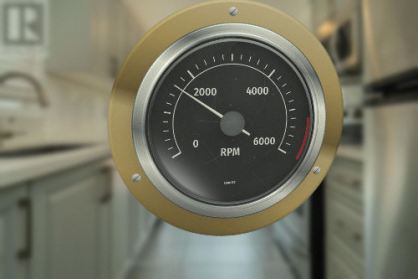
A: 1600 (rpm)
